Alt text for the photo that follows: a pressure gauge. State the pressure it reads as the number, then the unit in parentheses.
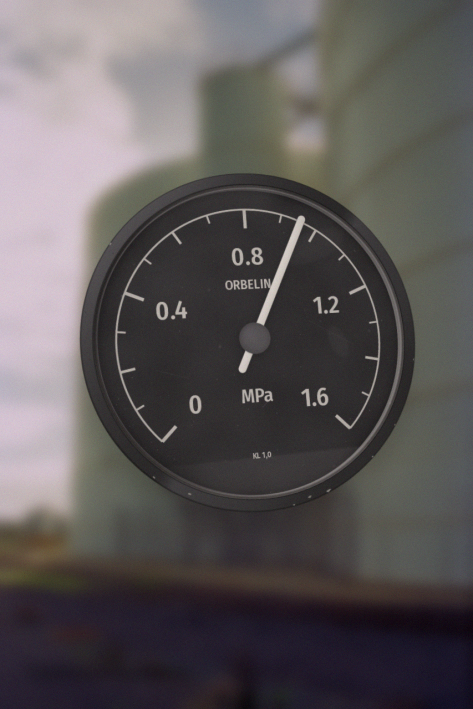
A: 0.95 (MPa)
